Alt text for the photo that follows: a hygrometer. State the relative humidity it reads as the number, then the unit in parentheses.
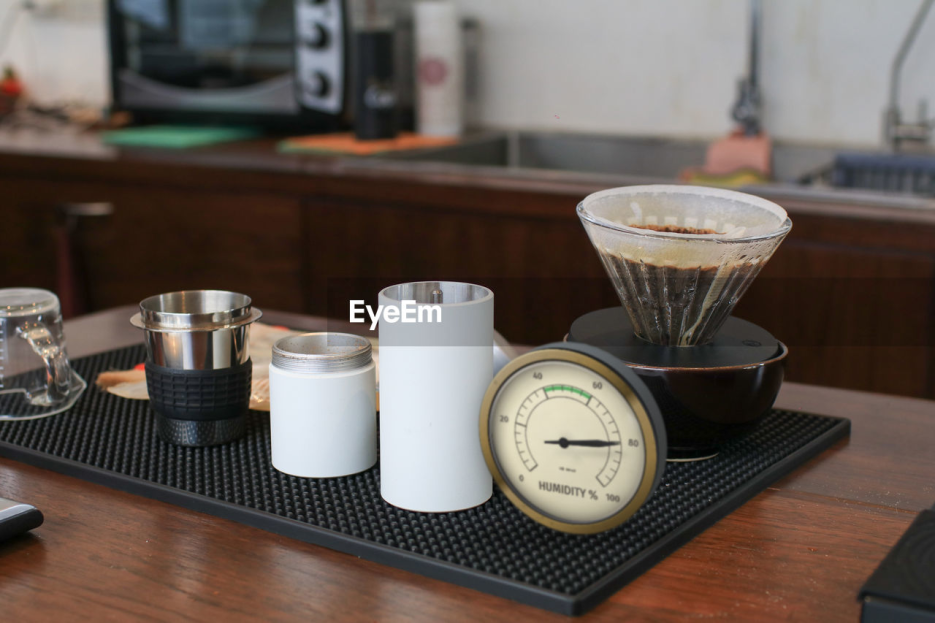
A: 80 (%)
